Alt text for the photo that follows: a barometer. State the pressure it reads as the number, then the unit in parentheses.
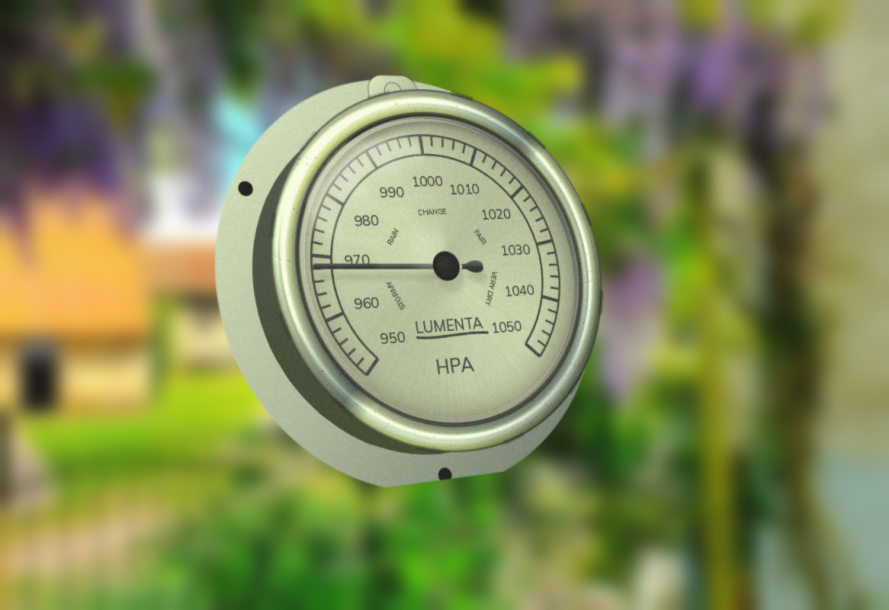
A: 968 (hPa)
